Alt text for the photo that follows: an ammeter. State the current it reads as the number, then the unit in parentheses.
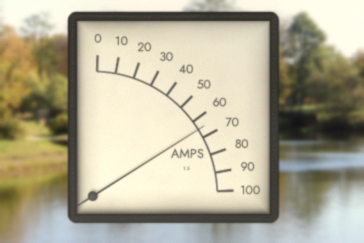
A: 65 (A)
